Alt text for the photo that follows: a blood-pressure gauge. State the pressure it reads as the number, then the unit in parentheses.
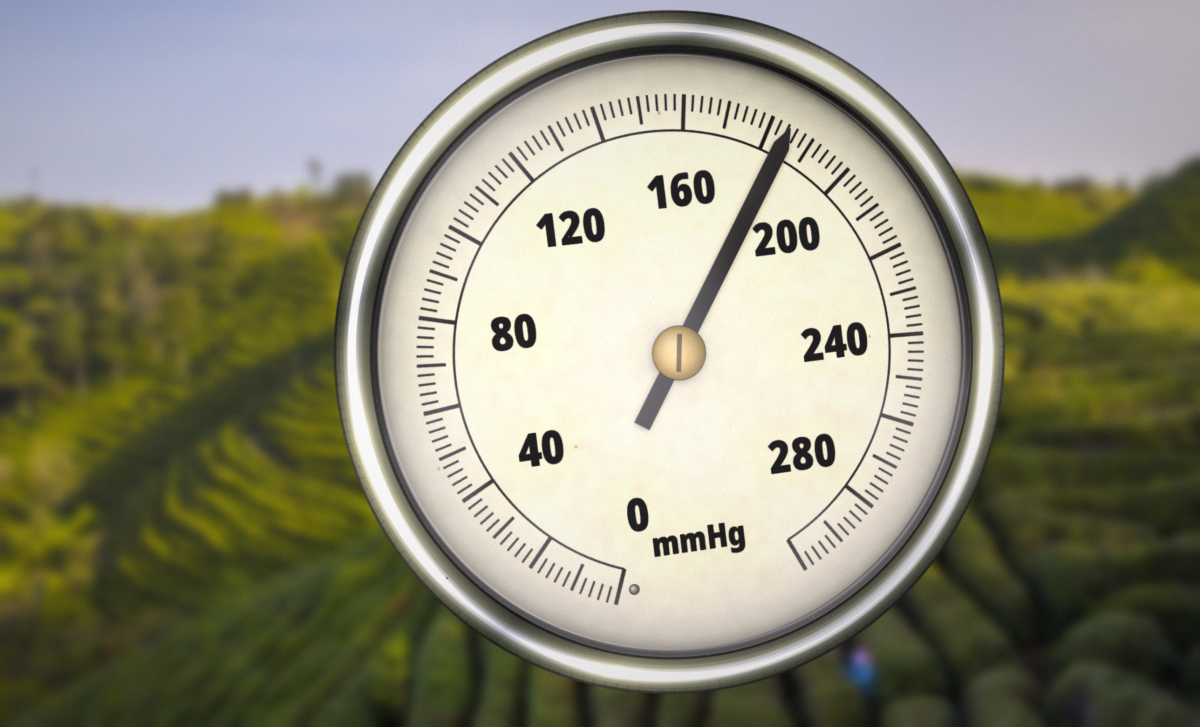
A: 184 (mmHg)
